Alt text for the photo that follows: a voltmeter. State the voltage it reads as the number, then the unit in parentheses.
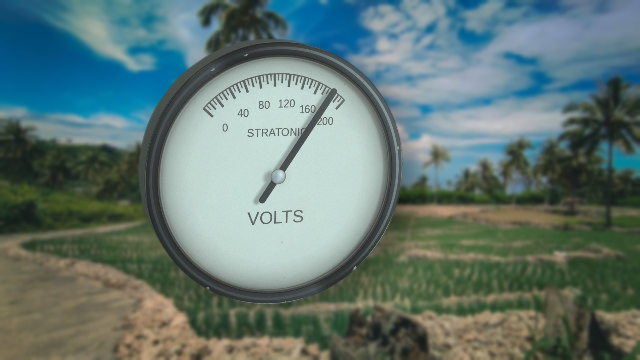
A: 180 (V)
